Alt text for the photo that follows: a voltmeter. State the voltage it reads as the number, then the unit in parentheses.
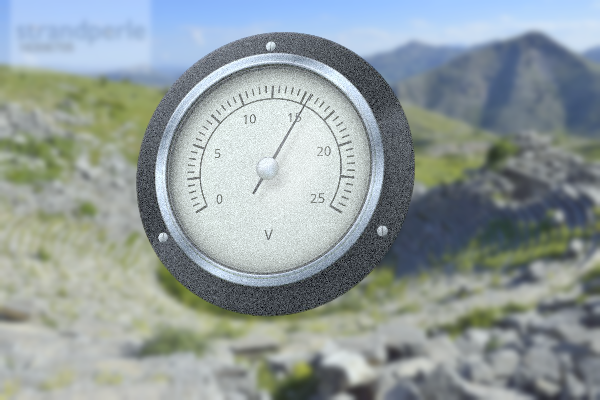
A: 15.5 (V)
